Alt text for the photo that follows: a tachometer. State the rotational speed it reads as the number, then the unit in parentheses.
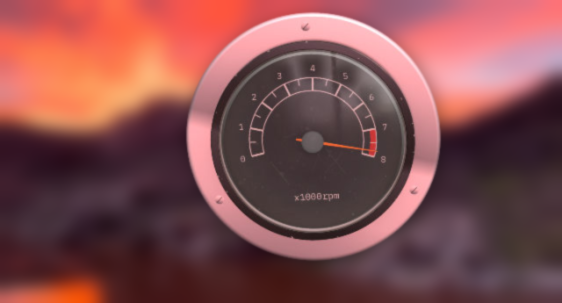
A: 7750 (rpm)
